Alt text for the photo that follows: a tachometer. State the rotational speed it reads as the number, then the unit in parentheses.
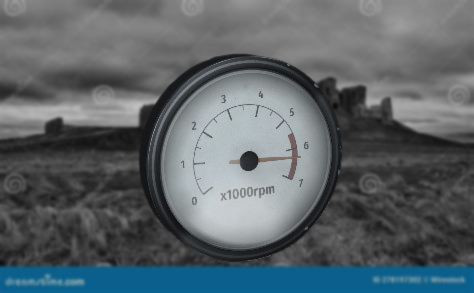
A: 6250 (rpm)
